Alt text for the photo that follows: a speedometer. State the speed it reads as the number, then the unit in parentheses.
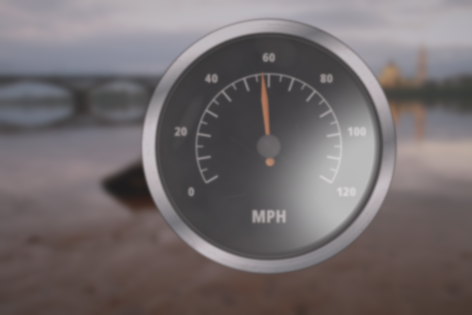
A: 57.5 (mph)
